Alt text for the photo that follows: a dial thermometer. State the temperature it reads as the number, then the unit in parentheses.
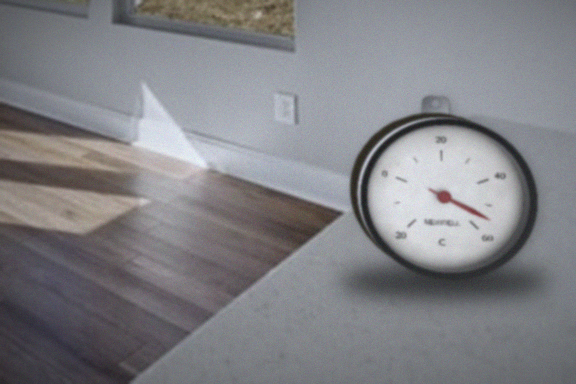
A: 55 (°C)
